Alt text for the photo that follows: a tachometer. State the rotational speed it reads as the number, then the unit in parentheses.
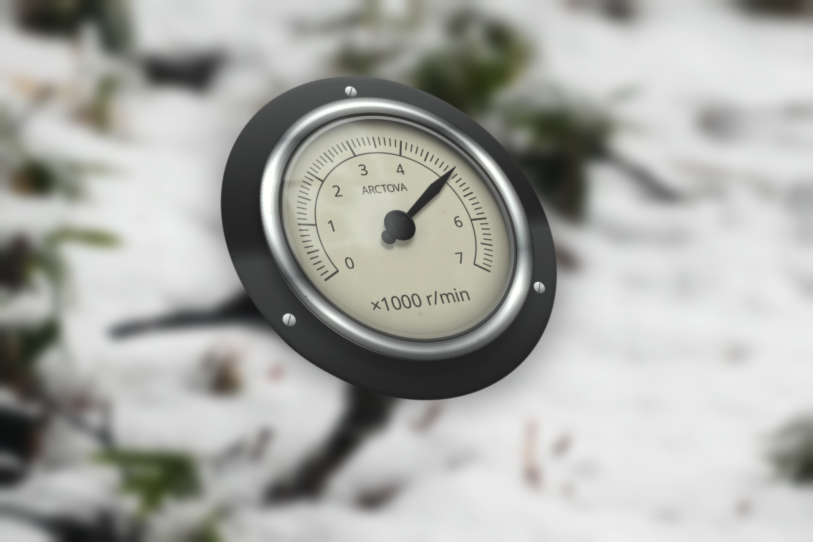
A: 5000 (rpm)
